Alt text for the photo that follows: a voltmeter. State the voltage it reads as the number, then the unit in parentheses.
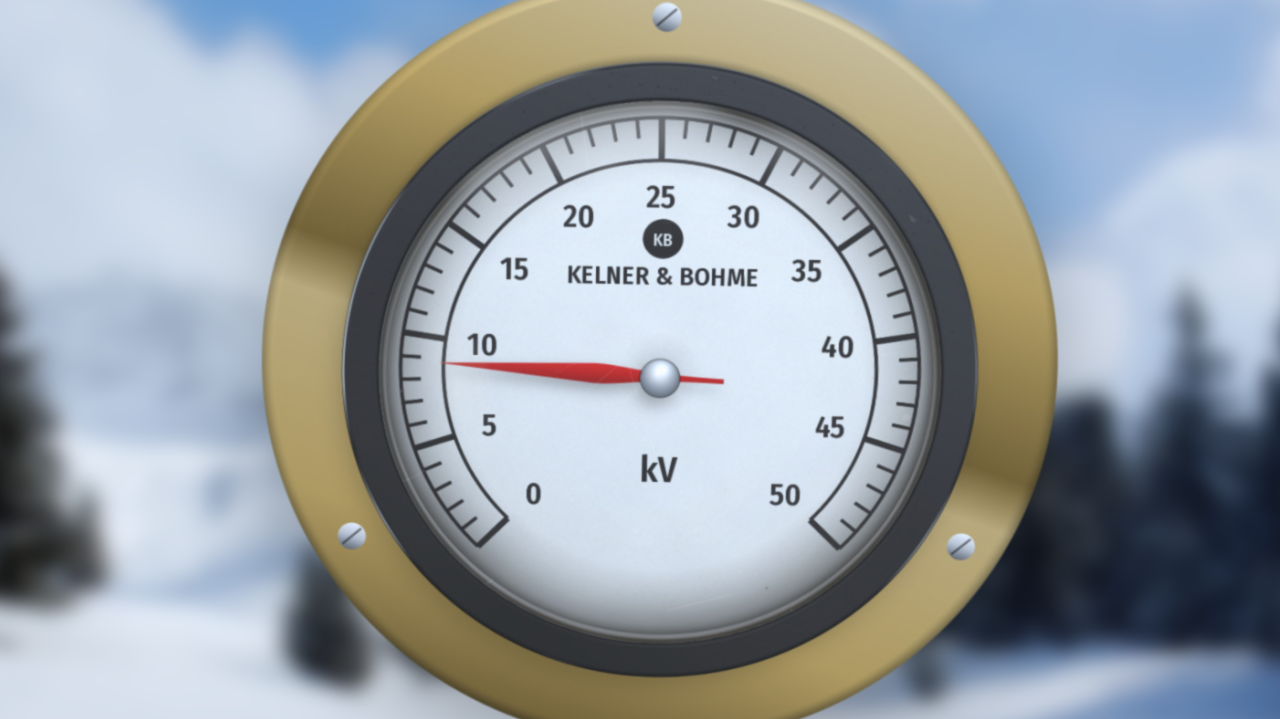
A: 9 (kV)
